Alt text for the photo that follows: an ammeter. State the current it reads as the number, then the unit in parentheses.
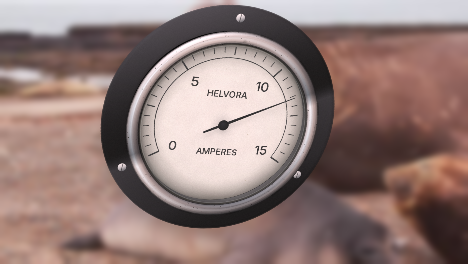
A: 11.5 (A)
